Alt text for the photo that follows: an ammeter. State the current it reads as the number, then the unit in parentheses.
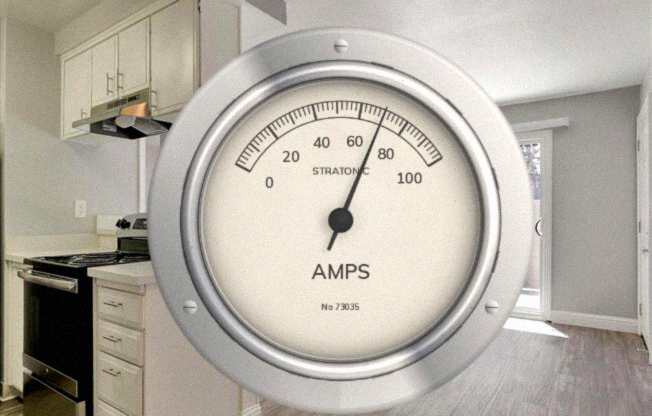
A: 70 (A)
